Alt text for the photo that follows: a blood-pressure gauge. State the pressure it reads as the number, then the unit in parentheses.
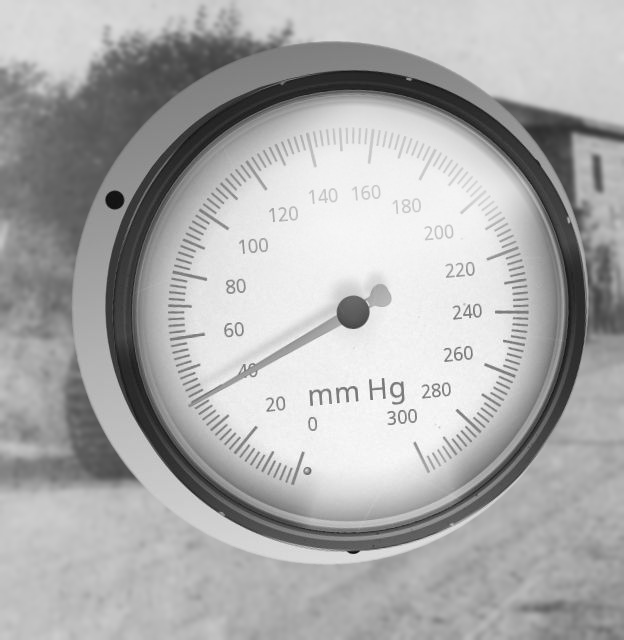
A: 40 (mmHg)
